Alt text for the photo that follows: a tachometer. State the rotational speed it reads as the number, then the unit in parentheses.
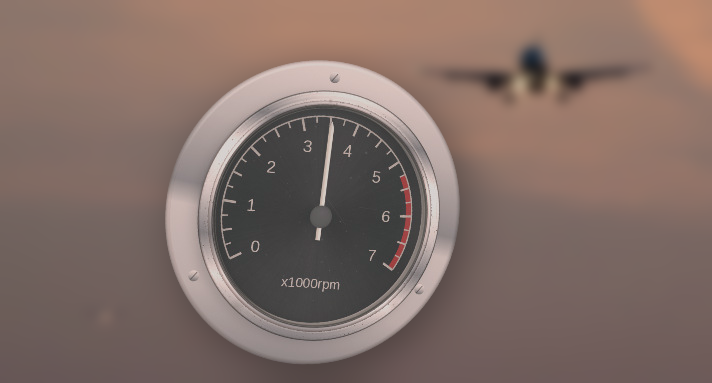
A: 3500 (rpm)
